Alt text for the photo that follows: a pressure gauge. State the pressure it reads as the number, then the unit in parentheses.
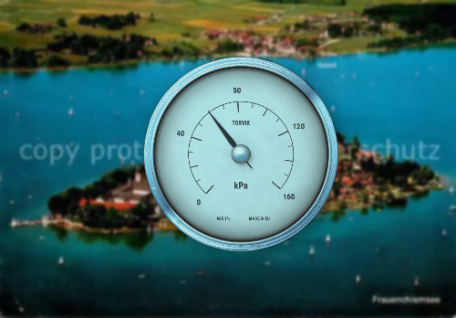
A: 60 (kPa)
